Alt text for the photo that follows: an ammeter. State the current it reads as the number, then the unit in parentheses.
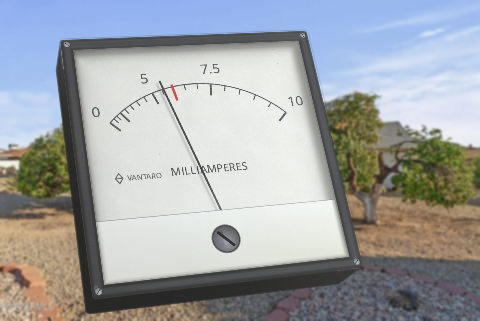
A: 5.5 (mA)
